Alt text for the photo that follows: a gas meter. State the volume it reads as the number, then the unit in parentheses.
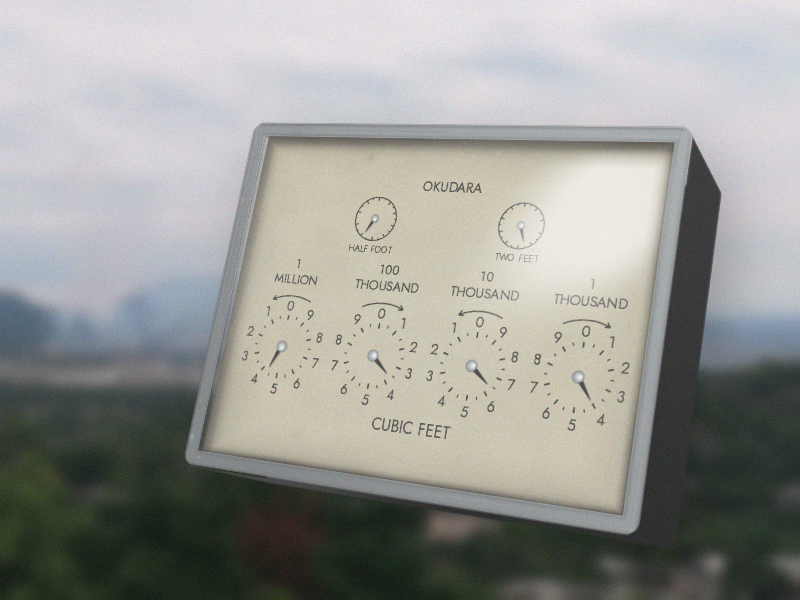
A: 436400 (ft³)
